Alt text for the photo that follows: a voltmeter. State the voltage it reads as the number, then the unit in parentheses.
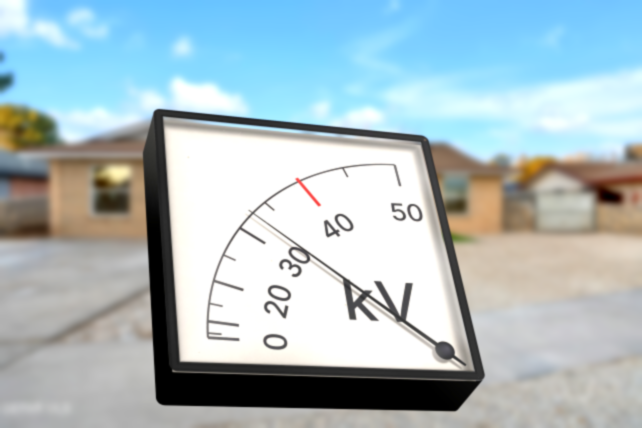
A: 32.5 (kV)
